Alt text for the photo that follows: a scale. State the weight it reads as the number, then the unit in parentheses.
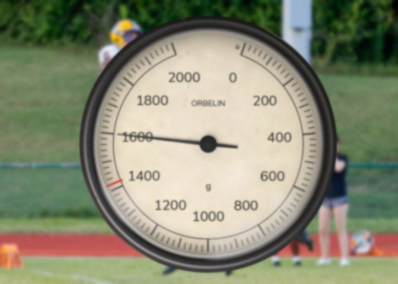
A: 1600 (g)
